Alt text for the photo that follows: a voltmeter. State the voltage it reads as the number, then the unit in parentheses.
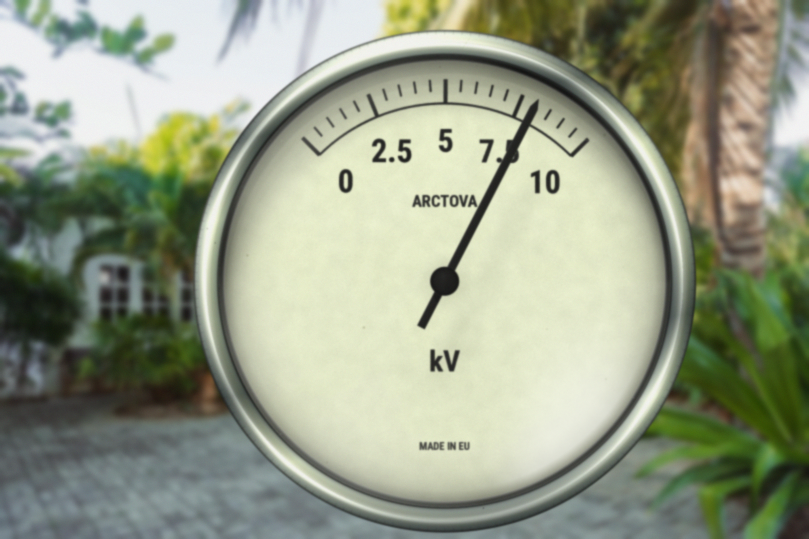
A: 8 (kV)
